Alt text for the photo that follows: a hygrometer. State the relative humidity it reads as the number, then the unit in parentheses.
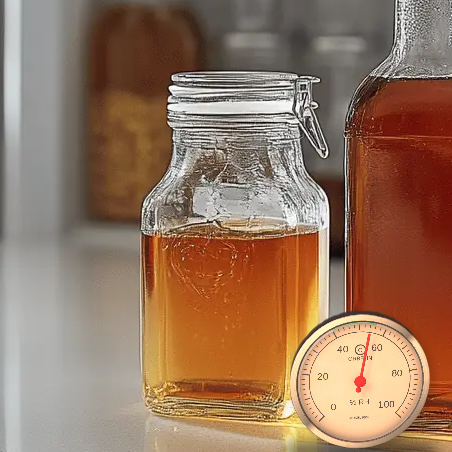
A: 54 (%)
